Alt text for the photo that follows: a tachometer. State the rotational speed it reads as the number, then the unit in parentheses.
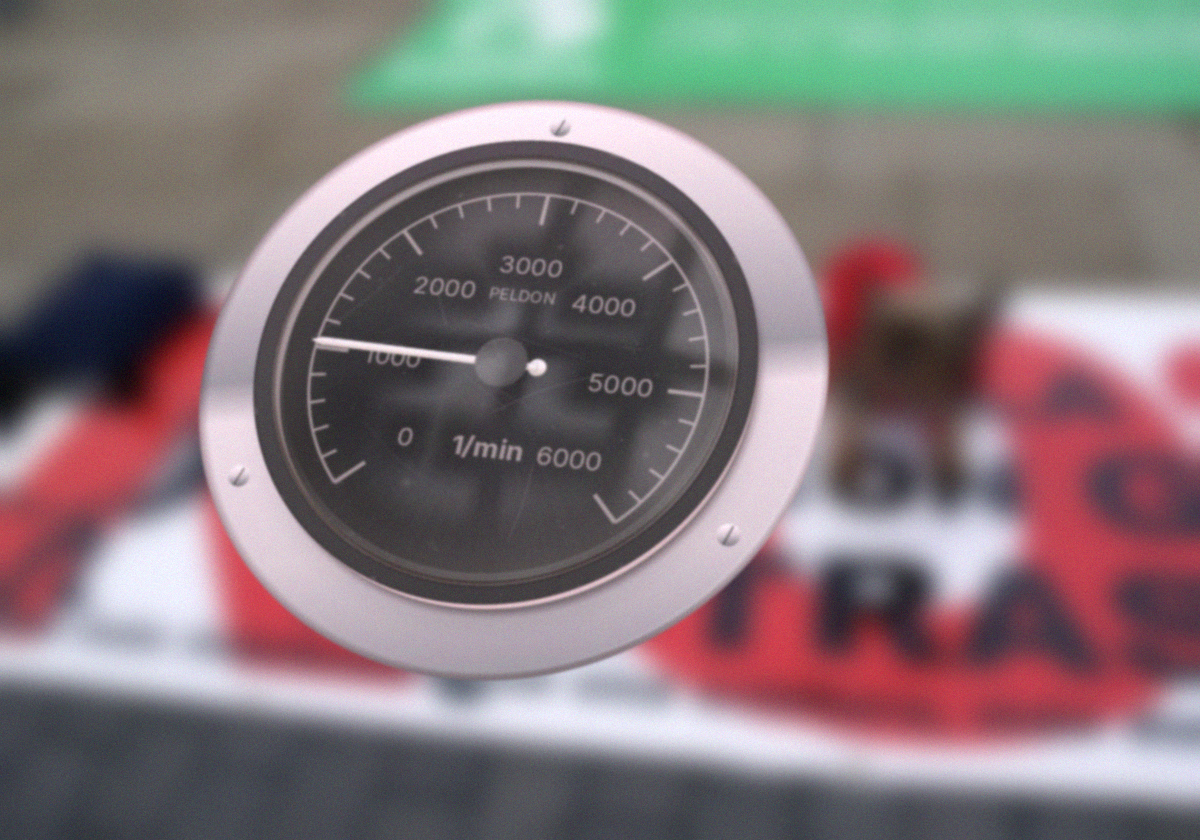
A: 1000 (rpm)
